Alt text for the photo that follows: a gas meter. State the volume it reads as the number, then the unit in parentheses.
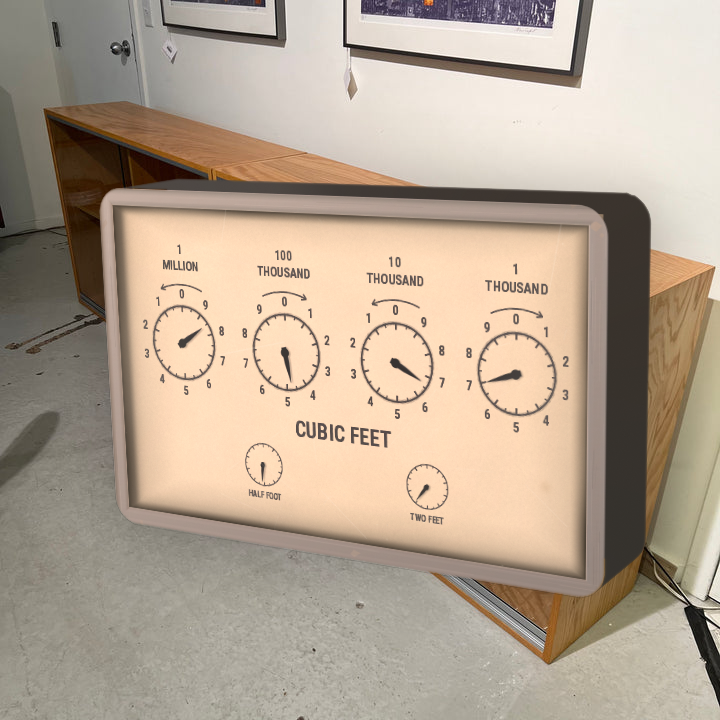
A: 846700 (ft³)
